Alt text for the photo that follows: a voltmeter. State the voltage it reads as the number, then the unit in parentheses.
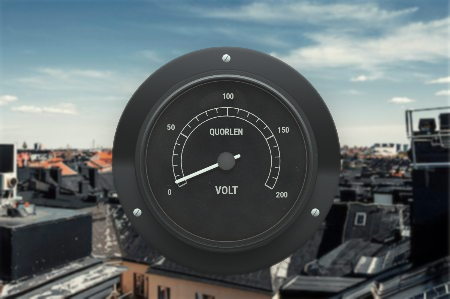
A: 5 (V)
